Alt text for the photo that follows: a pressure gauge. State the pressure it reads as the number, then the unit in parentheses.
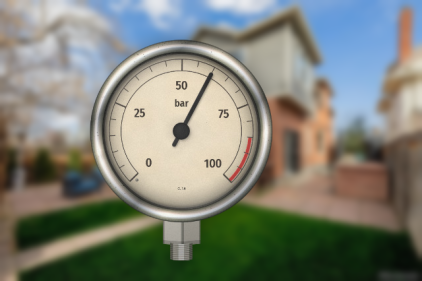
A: 60 (bar)
